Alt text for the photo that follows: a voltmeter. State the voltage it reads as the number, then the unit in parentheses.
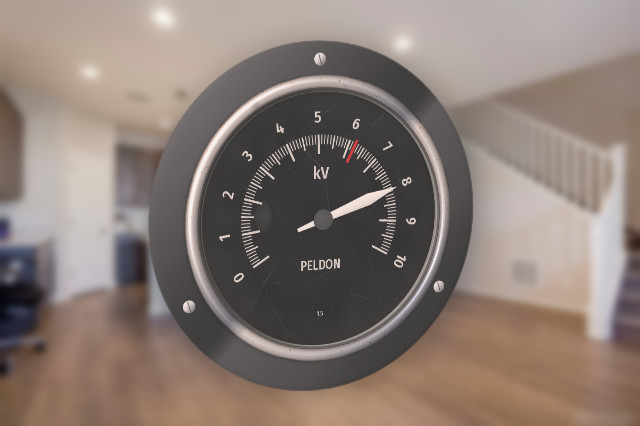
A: 8 (kV)
